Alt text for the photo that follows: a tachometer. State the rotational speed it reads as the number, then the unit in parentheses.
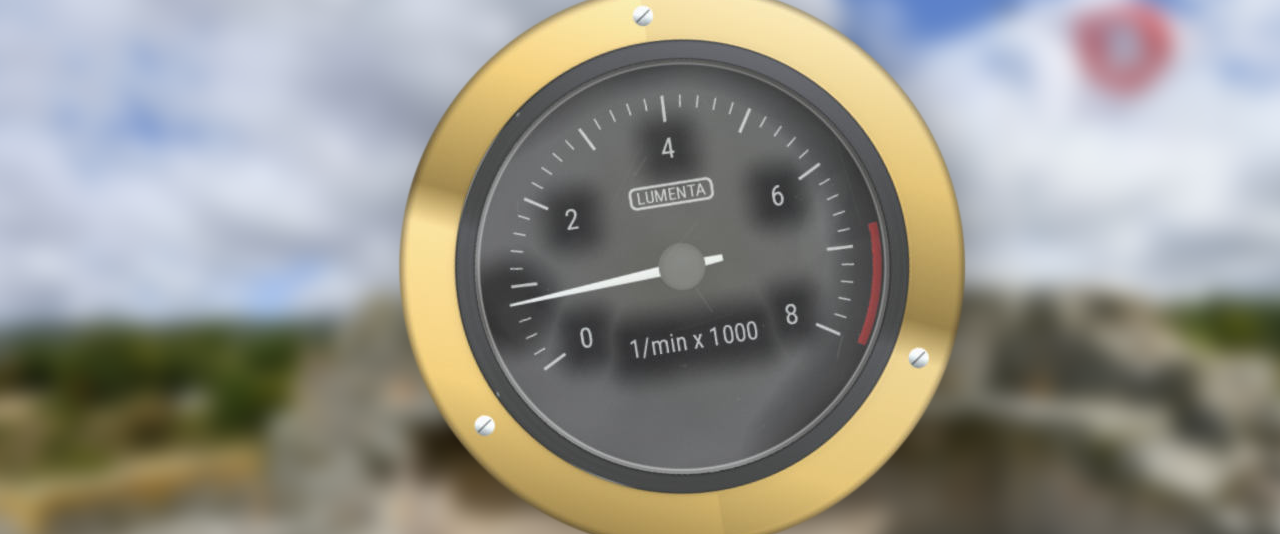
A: 800 (rpm)
